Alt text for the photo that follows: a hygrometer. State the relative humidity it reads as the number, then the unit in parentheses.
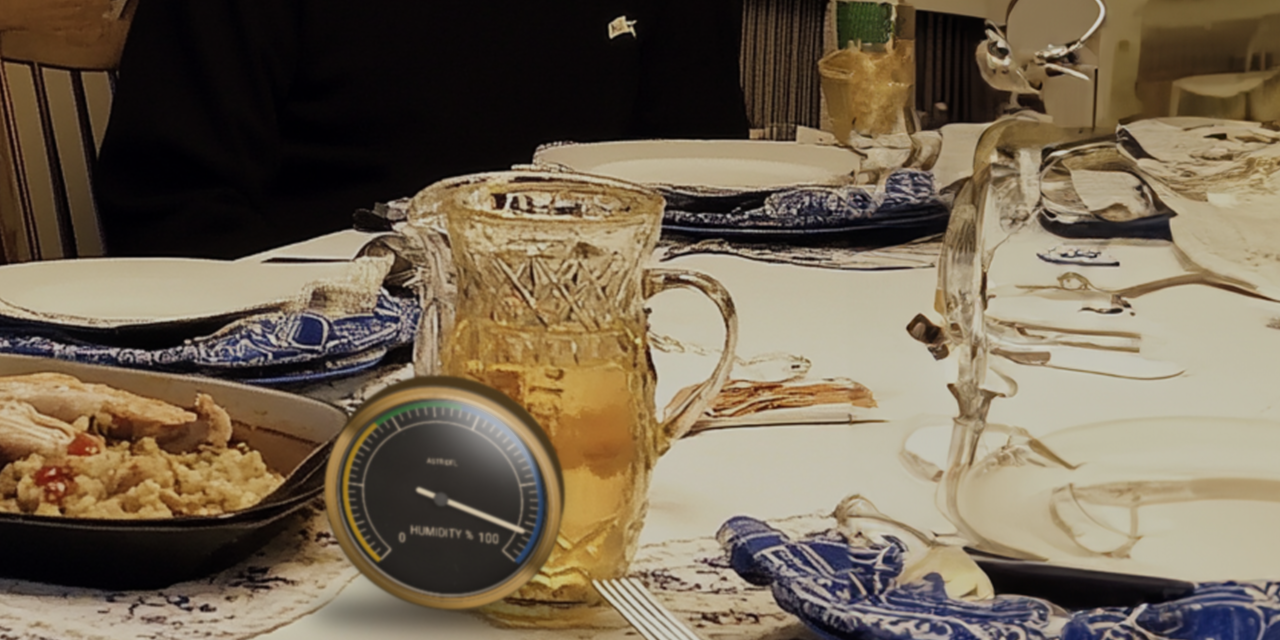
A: 92 (%)
